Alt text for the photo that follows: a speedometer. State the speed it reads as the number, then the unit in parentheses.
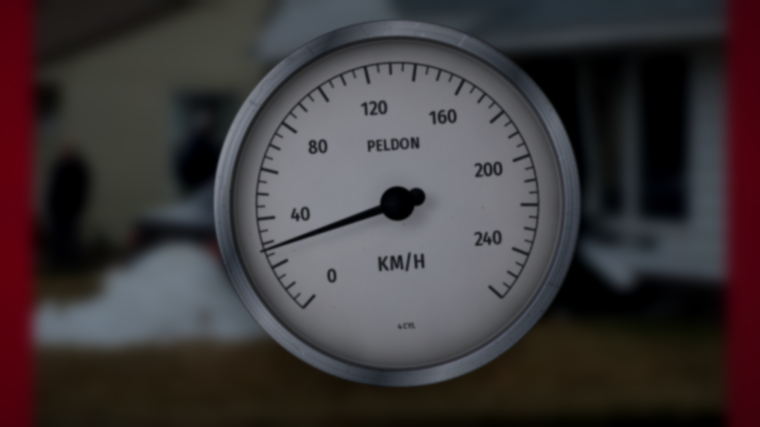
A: 27.5 (km/h)
